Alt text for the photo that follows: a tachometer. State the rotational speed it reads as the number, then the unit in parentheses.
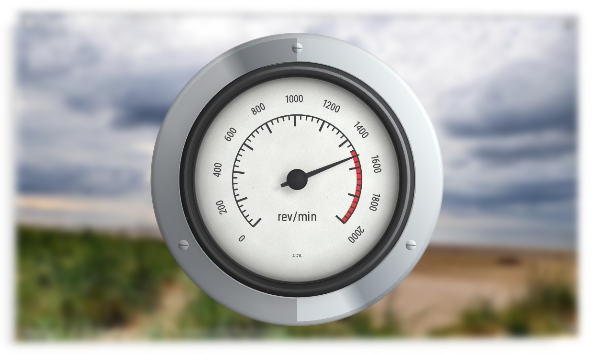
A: 1520 (rpm)
